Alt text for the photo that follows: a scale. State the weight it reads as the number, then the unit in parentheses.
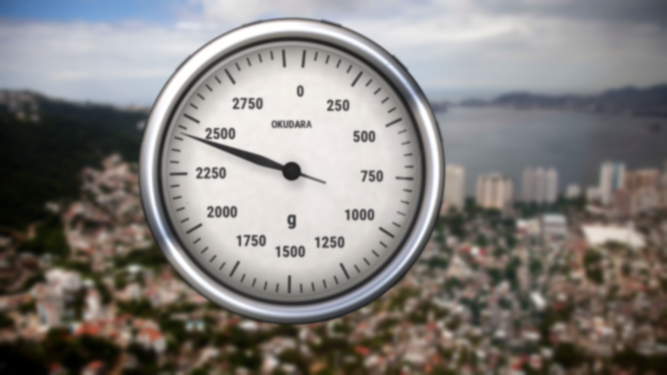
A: 2425 (g)
